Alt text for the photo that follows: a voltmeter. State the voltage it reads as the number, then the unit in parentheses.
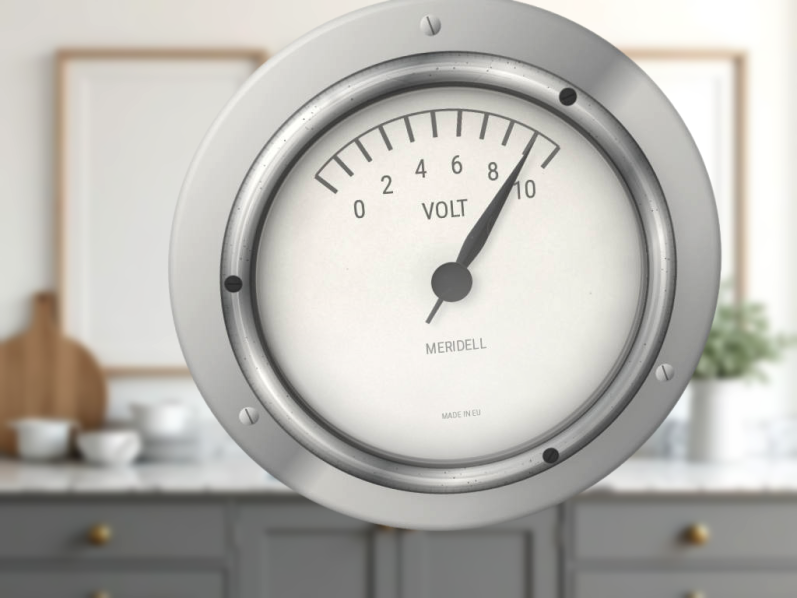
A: 9 (V)
